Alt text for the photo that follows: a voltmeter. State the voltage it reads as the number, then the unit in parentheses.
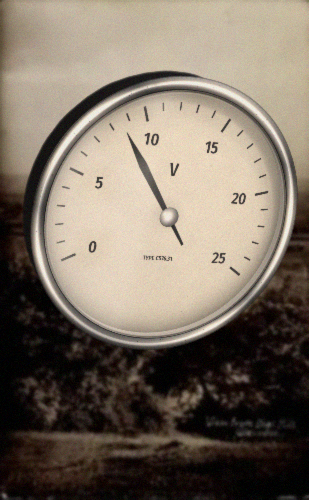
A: 8.5 (V)
